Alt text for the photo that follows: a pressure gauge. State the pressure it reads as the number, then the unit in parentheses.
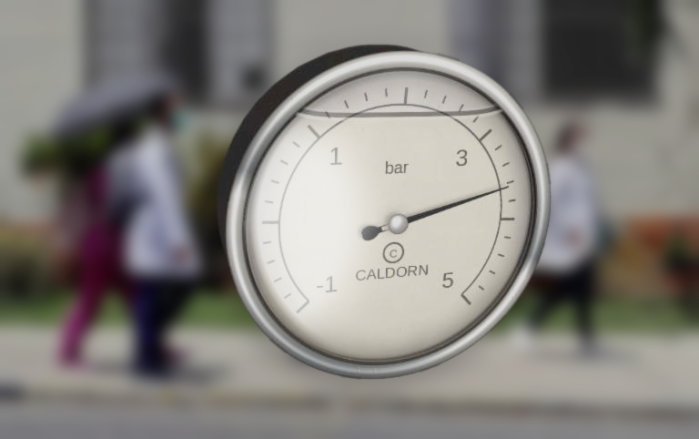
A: 3.6 (bar)
